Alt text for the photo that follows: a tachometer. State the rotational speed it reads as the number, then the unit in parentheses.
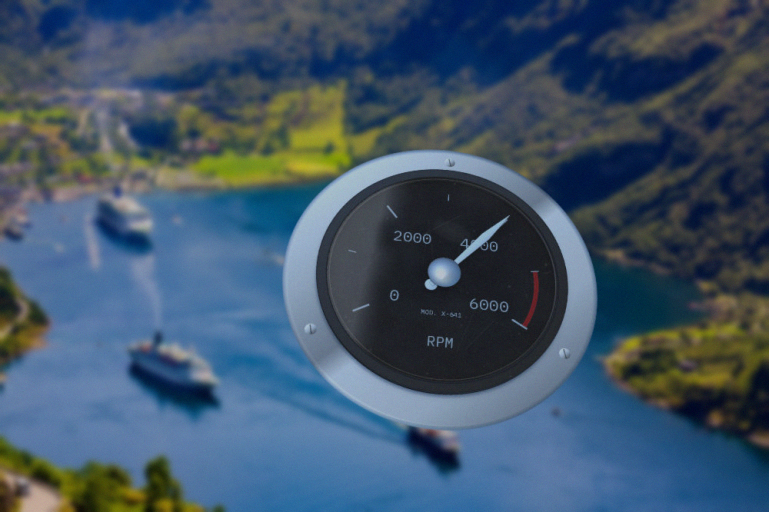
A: 4000 (rpm)
